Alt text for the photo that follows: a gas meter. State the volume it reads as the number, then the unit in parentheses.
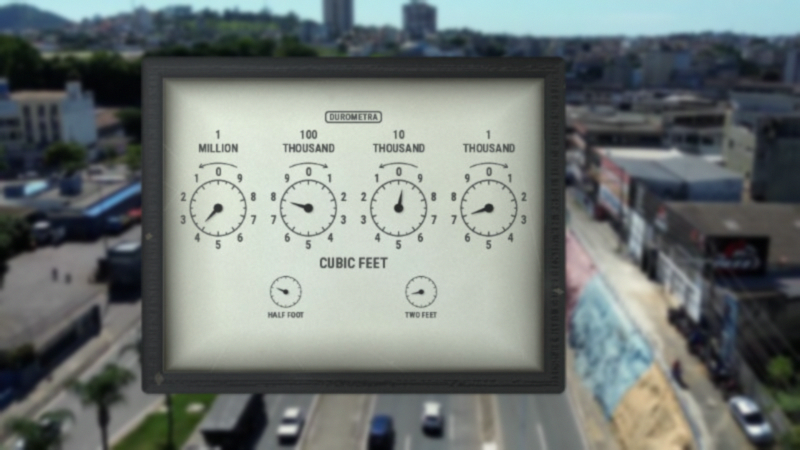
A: 379700 (ft³)
